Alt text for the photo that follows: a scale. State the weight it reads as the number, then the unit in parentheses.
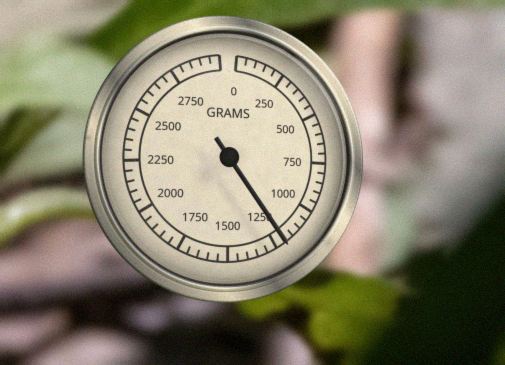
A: 1200 (g)
